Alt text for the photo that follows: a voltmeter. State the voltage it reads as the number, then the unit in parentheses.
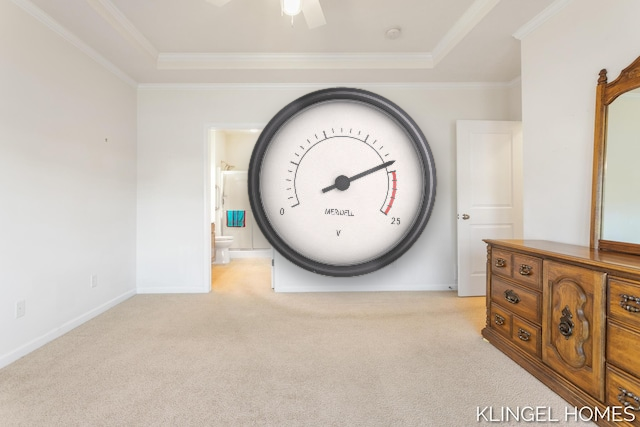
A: 19 (V)
